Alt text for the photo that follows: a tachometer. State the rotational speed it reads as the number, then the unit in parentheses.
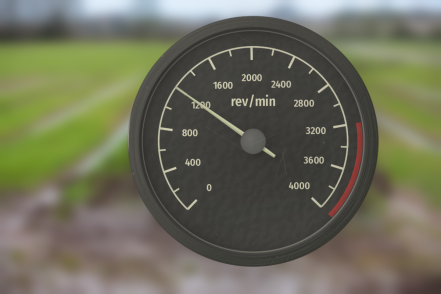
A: 1200 (rpm)
